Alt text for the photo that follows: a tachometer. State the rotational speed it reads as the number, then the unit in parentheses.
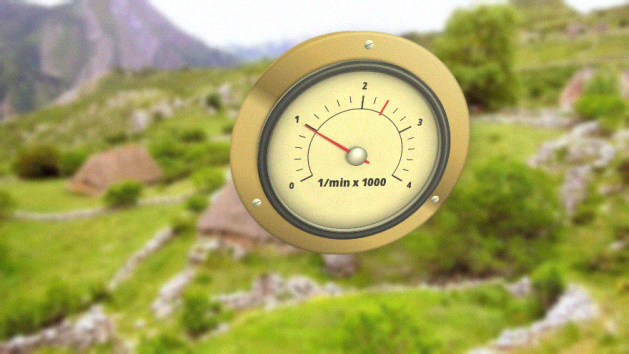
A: 1000 (rpm)
